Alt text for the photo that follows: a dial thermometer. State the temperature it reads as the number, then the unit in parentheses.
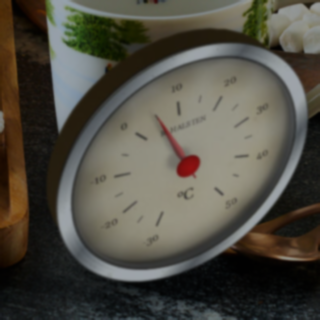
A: 5 (°C)
